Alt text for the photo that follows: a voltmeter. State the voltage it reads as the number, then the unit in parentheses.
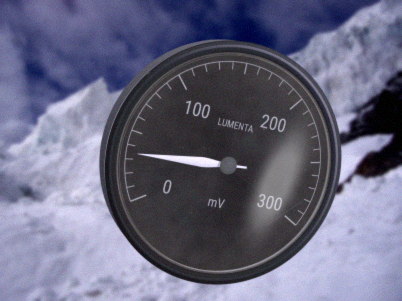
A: 35 (mV)
